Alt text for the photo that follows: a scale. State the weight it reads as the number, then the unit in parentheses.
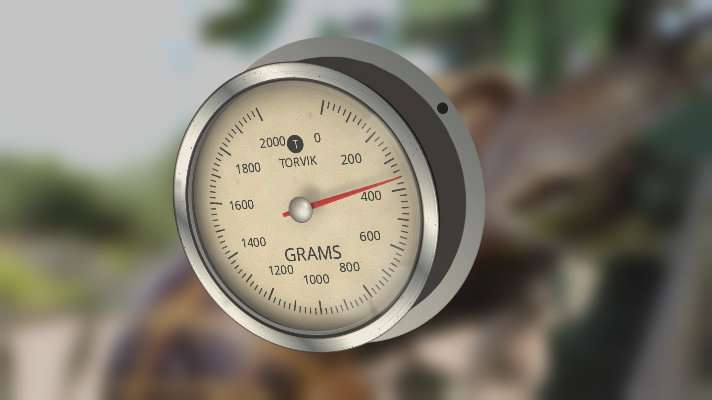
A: 360 (g)
